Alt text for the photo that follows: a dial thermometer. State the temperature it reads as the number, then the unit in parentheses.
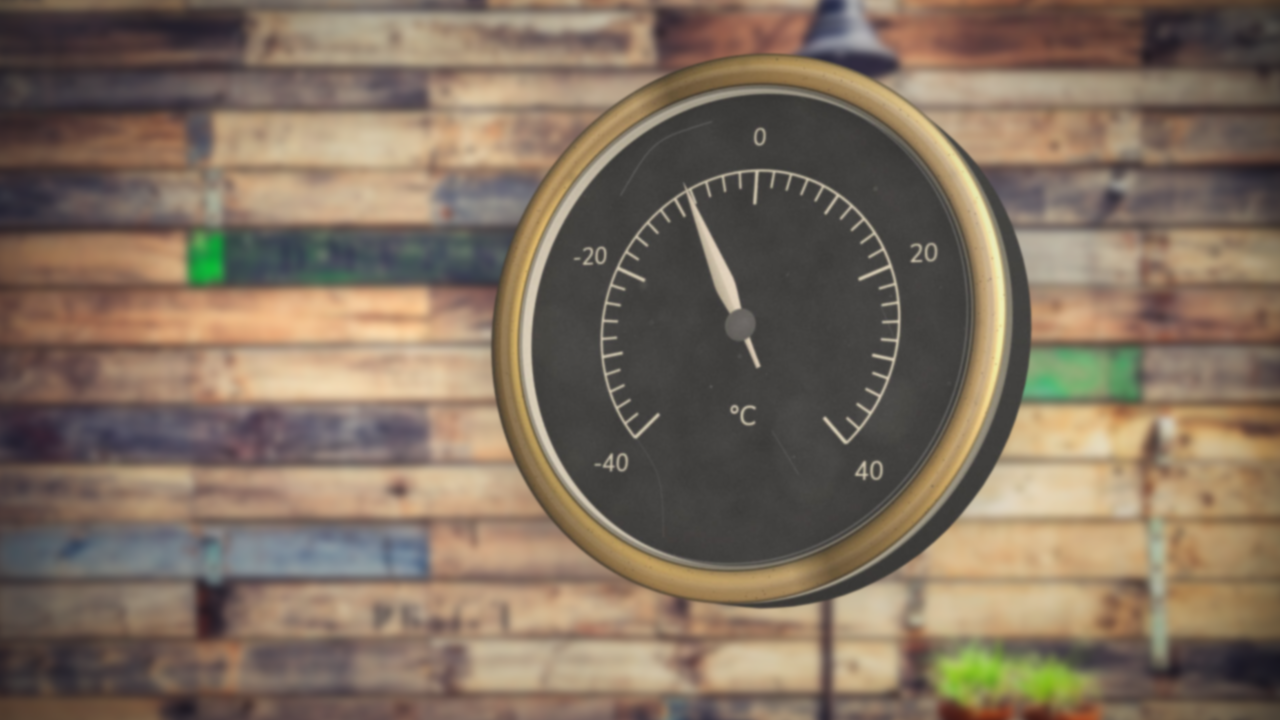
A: -8 (°C)
